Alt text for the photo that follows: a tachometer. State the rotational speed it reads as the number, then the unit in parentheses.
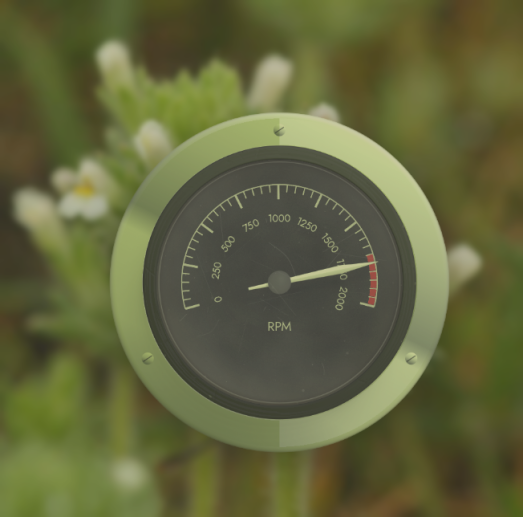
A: 1750 (rpm)
